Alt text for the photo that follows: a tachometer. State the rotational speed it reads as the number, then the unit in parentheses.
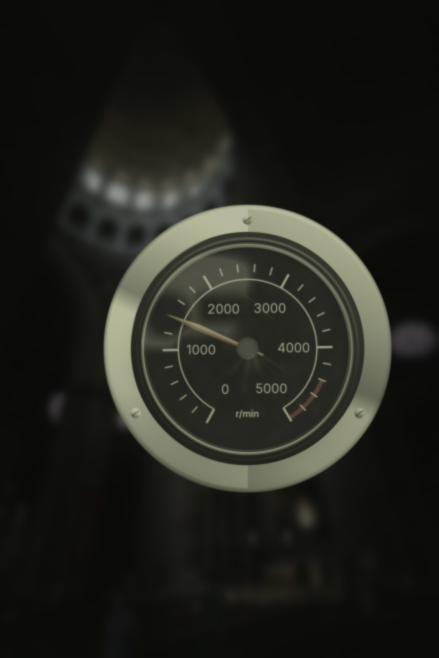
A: 1400 (rpm)
